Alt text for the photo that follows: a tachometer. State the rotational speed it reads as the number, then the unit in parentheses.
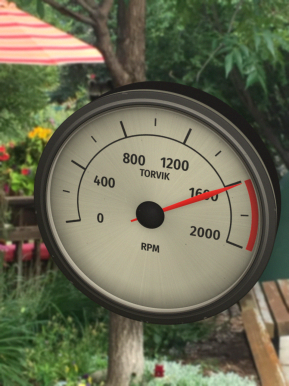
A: 1600 (rpm)
